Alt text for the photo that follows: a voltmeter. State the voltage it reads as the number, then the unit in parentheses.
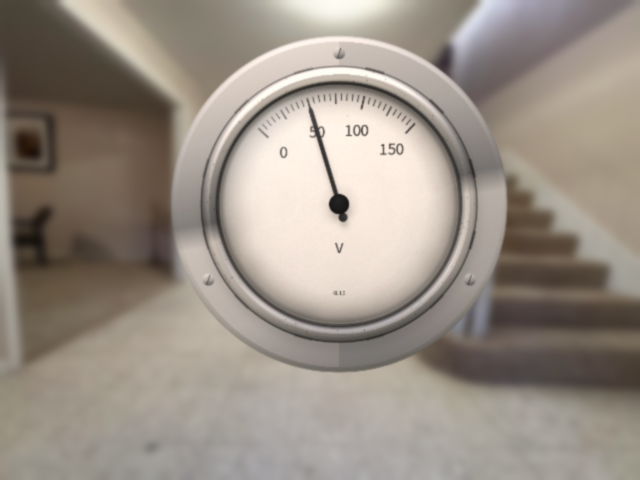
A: 50 (V)
